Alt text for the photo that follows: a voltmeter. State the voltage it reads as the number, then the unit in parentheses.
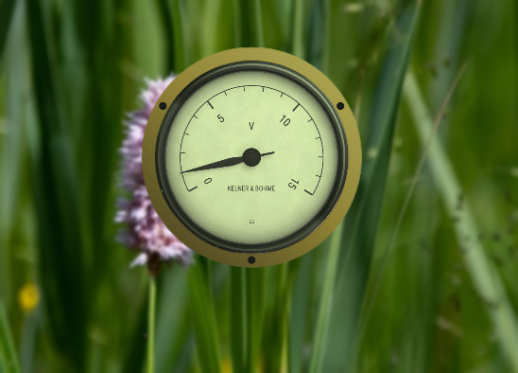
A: 1 (V)
